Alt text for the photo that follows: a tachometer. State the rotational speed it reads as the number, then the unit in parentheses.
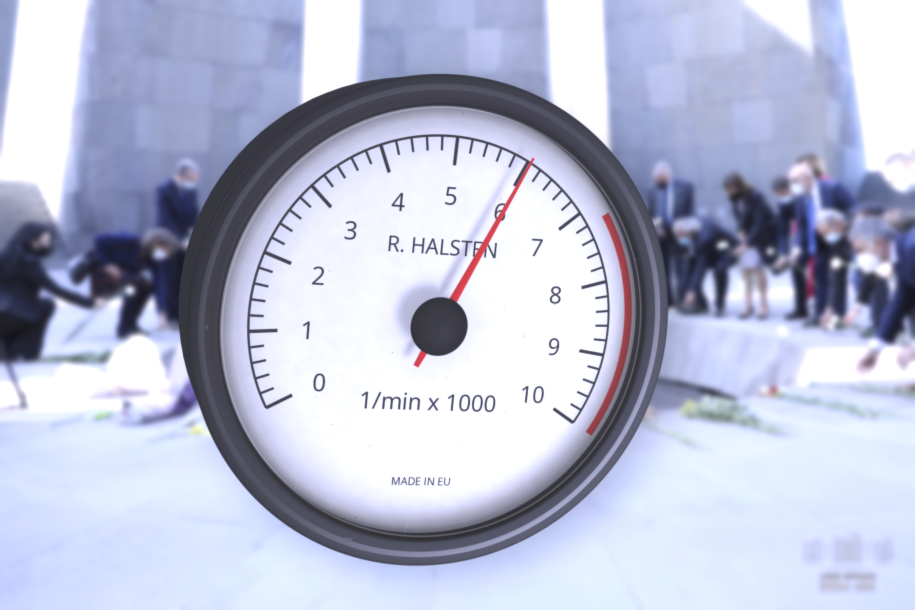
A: 6000 (rpm)
